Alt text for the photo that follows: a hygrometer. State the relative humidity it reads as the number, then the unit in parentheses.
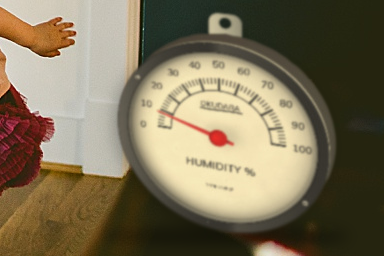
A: 10 (%)
